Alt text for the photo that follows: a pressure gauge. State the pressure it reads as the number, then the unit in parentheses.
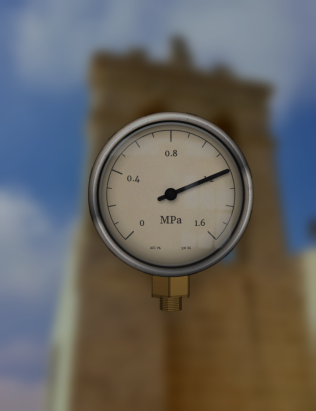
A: 1.2 (MPa)
